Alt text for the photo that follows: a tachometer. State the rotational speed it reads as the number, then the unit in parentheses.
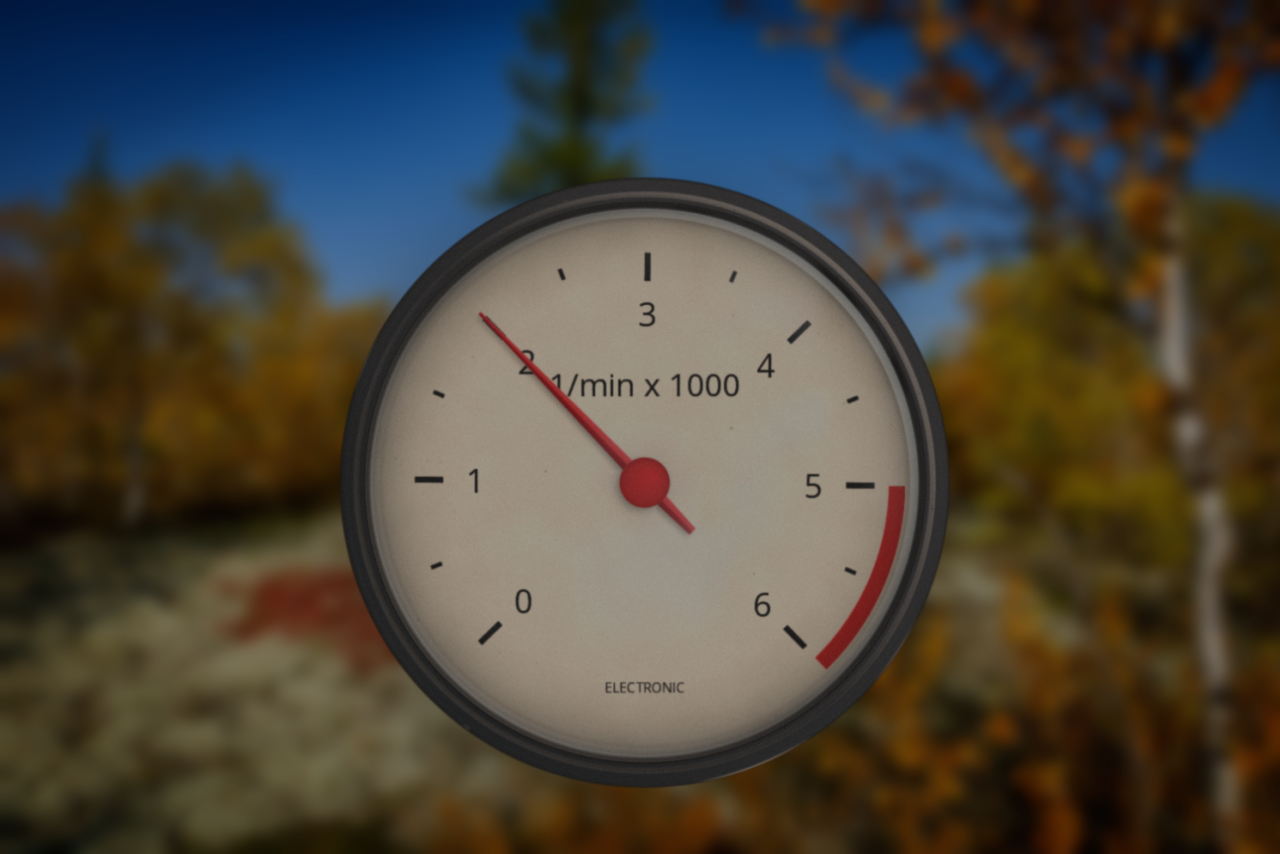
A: 2000 (rpm)
